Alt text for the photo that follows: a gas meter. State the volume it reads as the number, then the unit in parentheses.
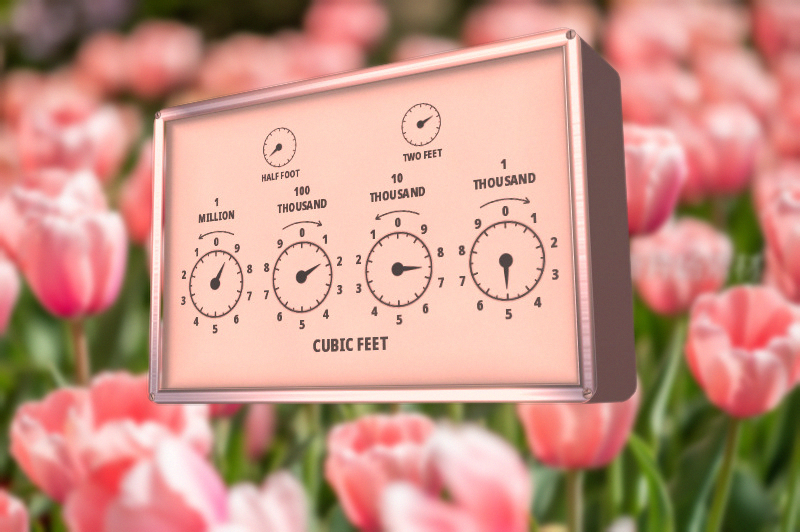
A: 917500 (ft³)
